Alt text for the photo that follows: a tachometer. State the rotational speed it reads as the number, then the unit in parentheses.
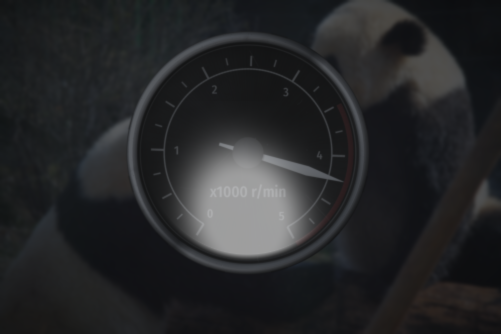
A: 4250 (rpm)
